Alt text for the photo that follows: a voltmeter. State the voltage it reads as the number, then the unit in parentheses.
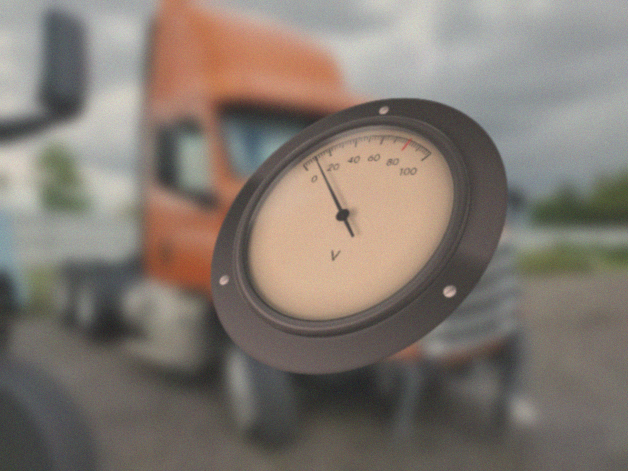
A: 10 (V)
